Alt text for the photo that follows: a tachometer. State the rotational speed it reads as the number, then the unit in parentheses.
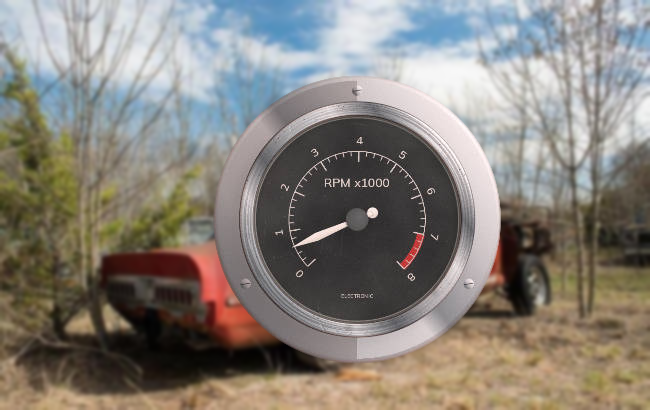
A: 600 (rpm)
